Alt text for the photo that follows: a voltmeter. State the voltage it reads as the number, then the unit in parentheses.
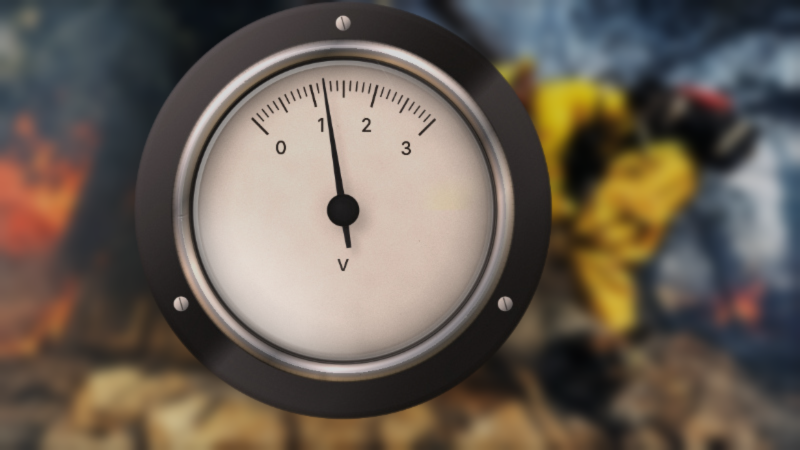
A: 1.2 (V)
